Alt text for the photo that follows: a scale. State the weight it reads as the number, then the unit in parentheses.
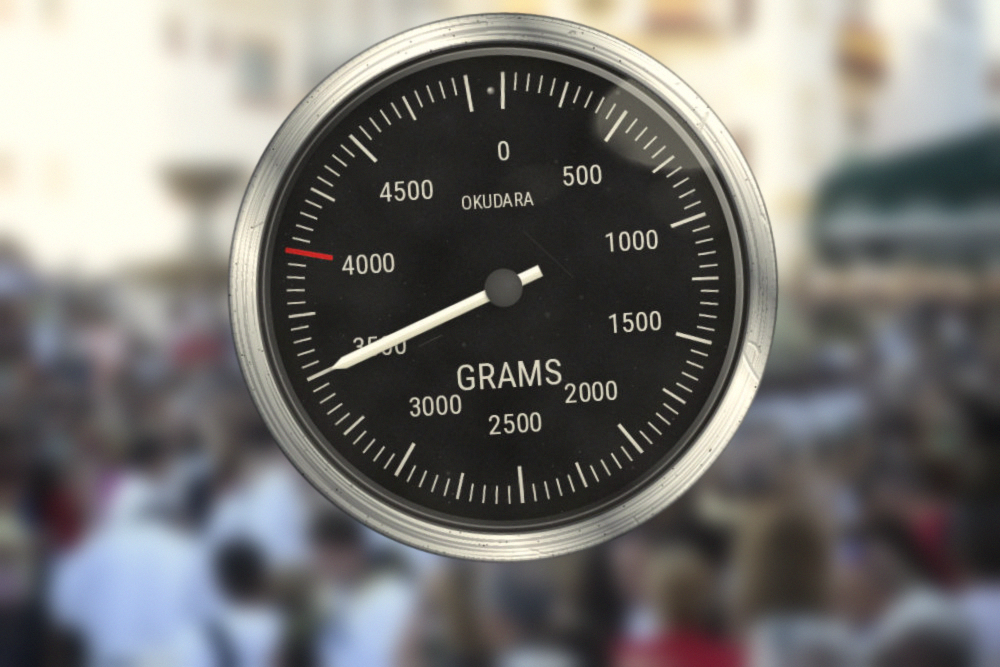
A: 3500 (g)
